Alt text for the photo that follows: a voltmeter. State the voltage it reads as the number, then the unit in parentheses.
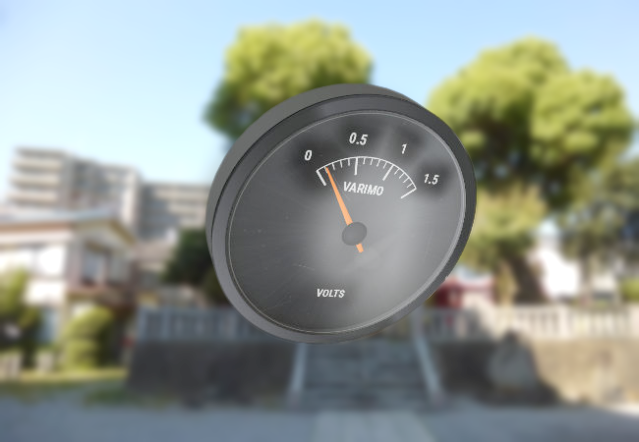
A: 0.1 (V)
